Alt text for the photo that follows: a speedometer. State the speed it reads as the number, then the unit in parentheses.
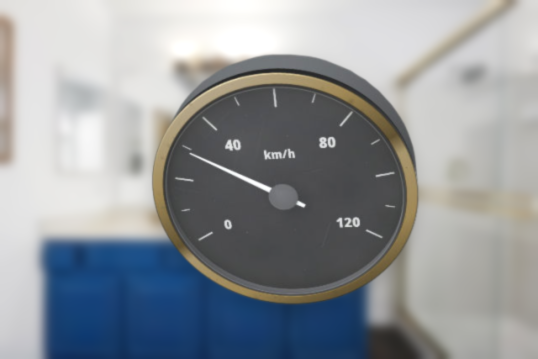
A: 30 (km/h)
